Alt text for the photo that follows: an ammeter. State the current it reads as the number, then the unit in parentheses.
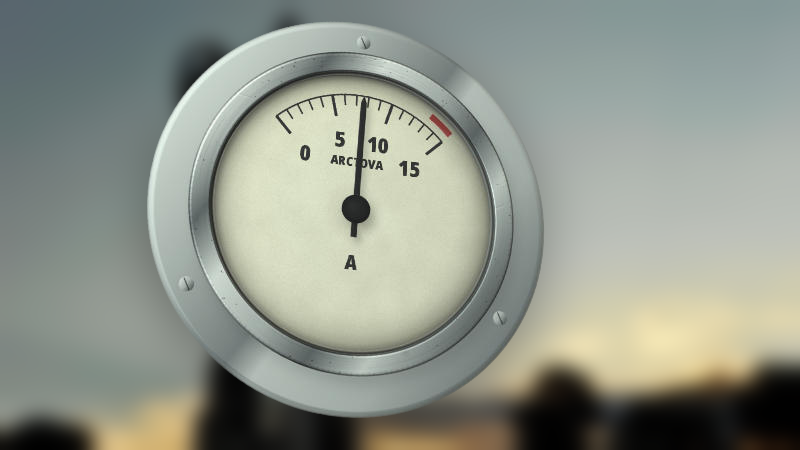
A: 7.5 (A)
